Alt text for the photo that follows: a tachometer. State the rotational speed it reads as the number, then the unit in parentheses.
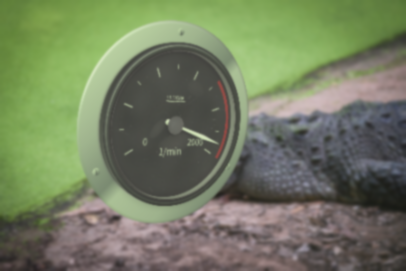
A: 1900 (rpm)
